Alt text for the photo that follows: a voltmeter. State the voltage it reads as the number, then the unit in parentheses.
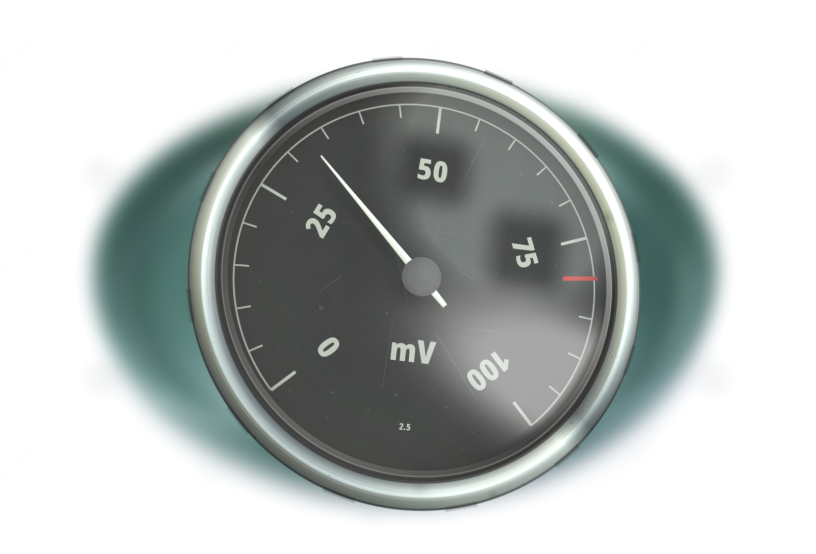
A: 32.5 (mV)
